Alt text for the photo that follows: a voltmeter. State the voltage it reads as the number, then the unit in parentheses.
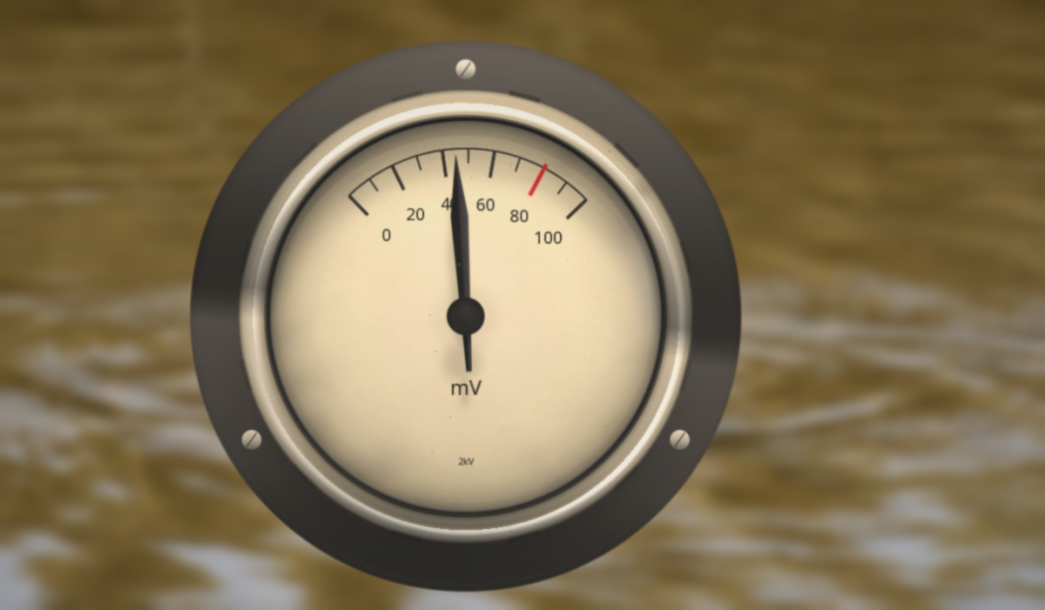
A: 45 (mV)
